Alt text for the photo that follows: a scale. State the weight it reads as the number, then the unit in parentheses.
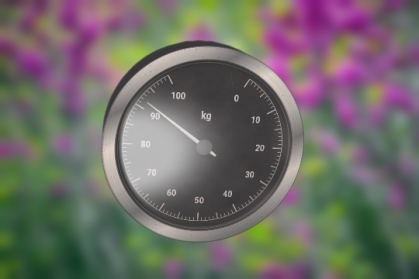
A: 92 (kg)
